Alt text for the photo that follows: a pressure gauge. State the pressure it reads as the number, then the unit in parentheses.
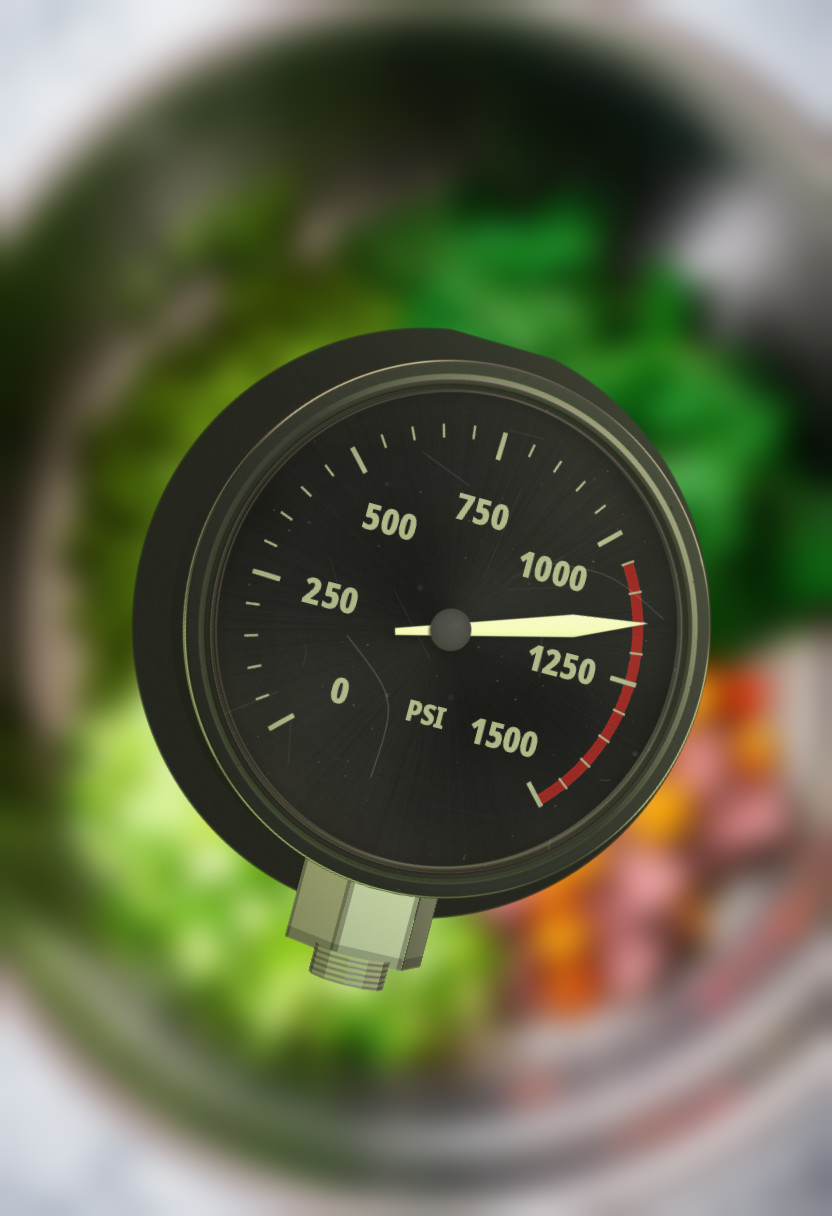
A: 1150 (psi)
